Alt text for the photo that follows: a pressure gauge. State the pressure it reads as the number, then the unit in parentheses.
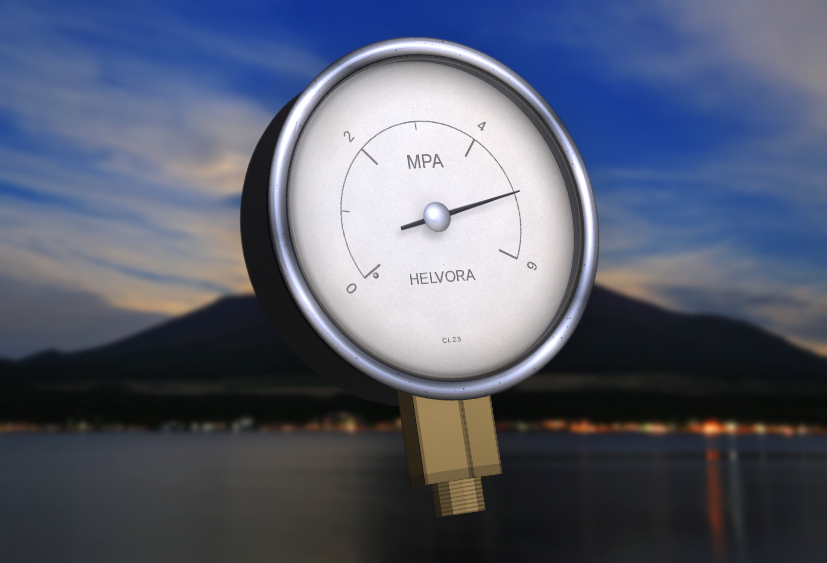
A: 5 (MPa)
